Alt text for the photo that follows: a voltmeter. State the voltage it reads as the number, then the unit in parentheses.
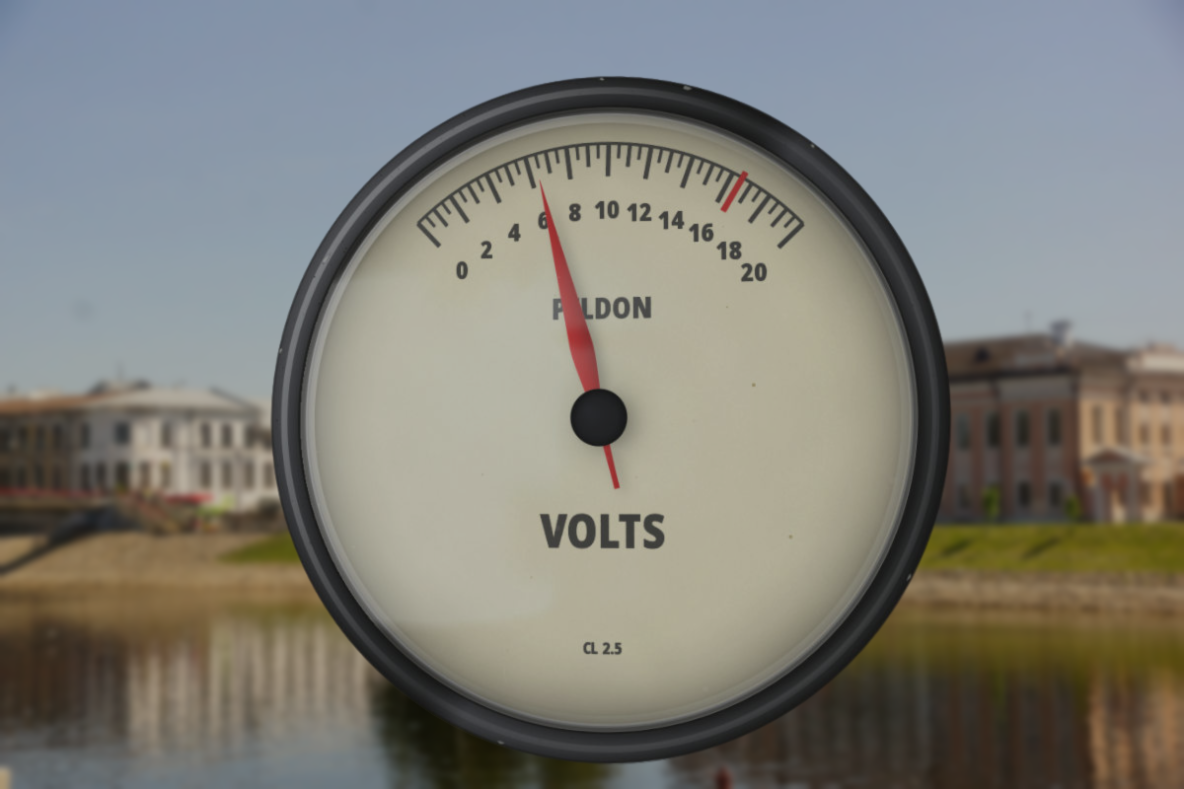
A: 6.5 (V)
